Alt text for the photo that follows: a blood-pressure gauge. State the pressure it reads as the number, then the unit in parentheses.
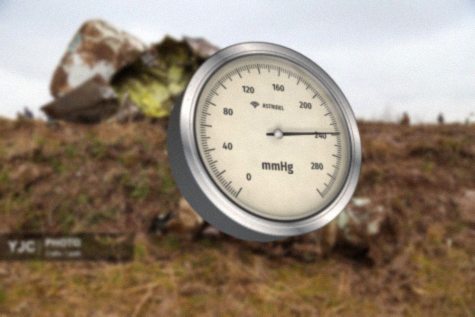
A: 240 (mmHg)
